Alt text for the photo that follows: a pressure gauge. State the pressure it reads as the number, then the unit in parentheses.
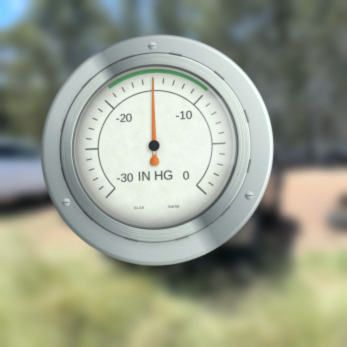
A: -15 (inHg)
